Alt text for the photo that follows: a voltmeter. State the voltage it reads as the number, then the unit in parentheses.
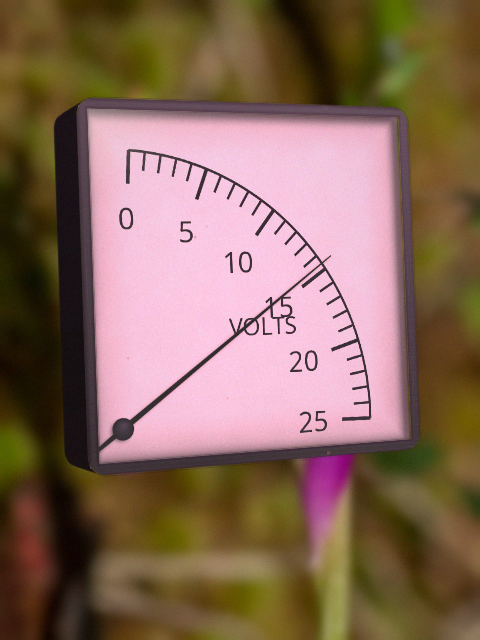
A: 14.5 (V)
